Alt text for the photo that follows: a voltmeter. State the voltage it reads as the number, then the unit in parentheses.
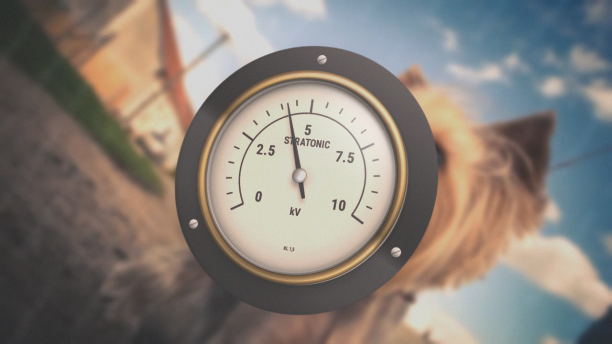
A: 4.25 (kV)
